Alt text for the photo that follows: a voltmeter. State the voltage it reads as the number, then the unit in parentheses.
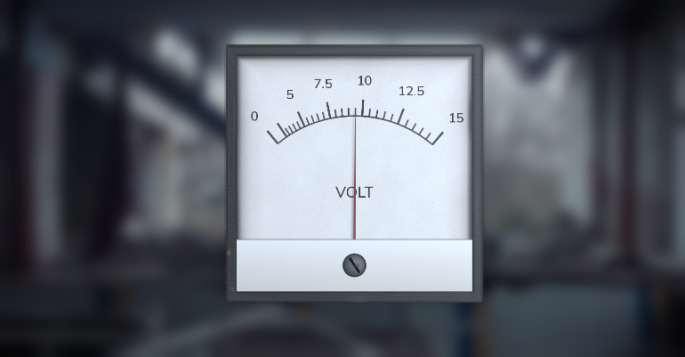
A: 9.5 (V)
